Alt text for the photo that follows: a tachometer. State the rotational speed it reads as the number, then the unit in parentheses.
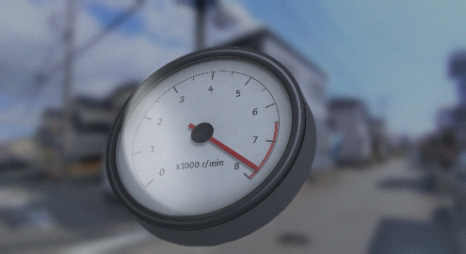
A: 7750 (rpm)
